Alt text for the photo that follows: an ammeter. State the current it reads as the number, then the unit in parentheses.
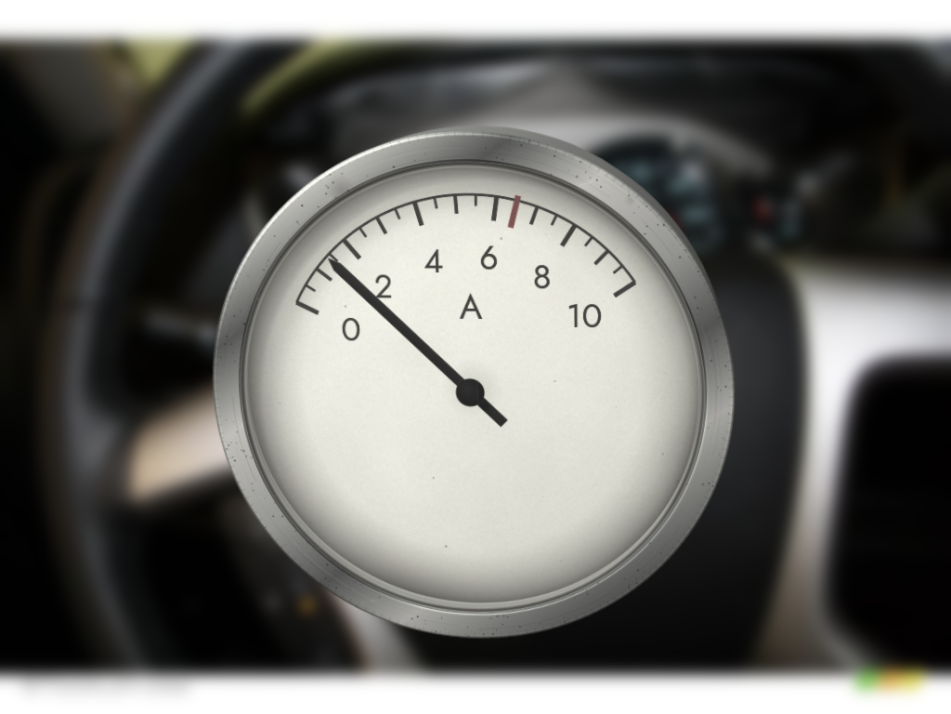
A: 1.5 (A)
